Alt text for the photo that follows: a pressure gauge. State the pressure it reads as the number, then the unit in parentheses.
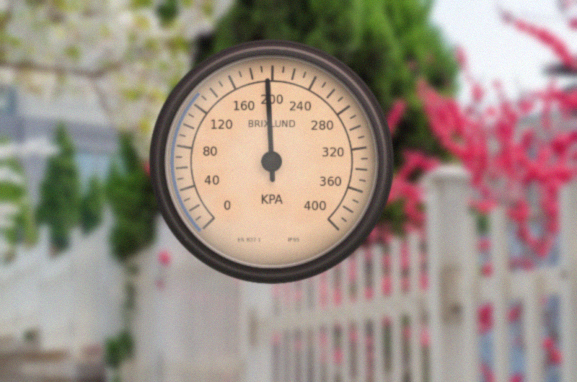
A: 195 (kPa)
